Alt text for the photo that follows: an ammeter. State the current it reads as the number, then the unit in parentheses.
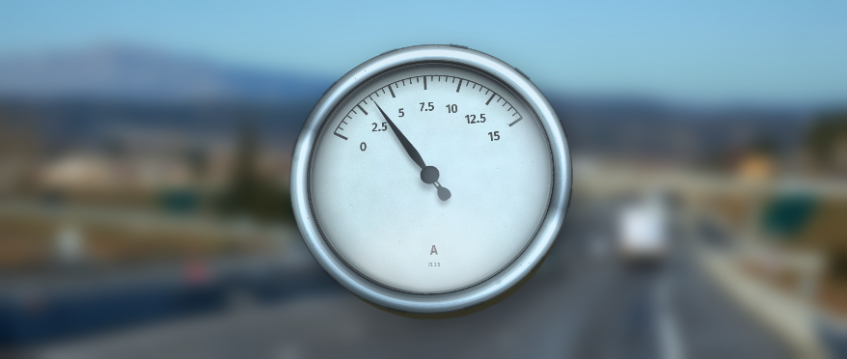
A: 3.5 (A)
